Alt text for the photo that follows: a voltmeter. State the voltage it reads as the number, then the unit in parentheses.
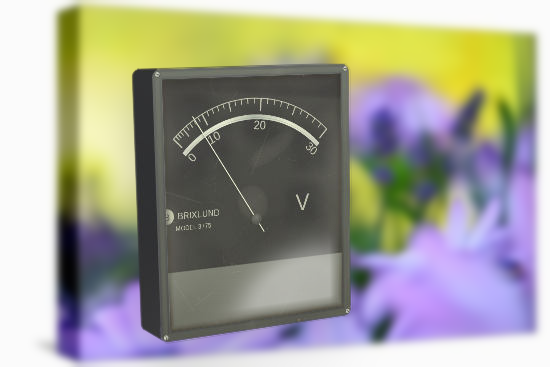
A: 8 (V)
